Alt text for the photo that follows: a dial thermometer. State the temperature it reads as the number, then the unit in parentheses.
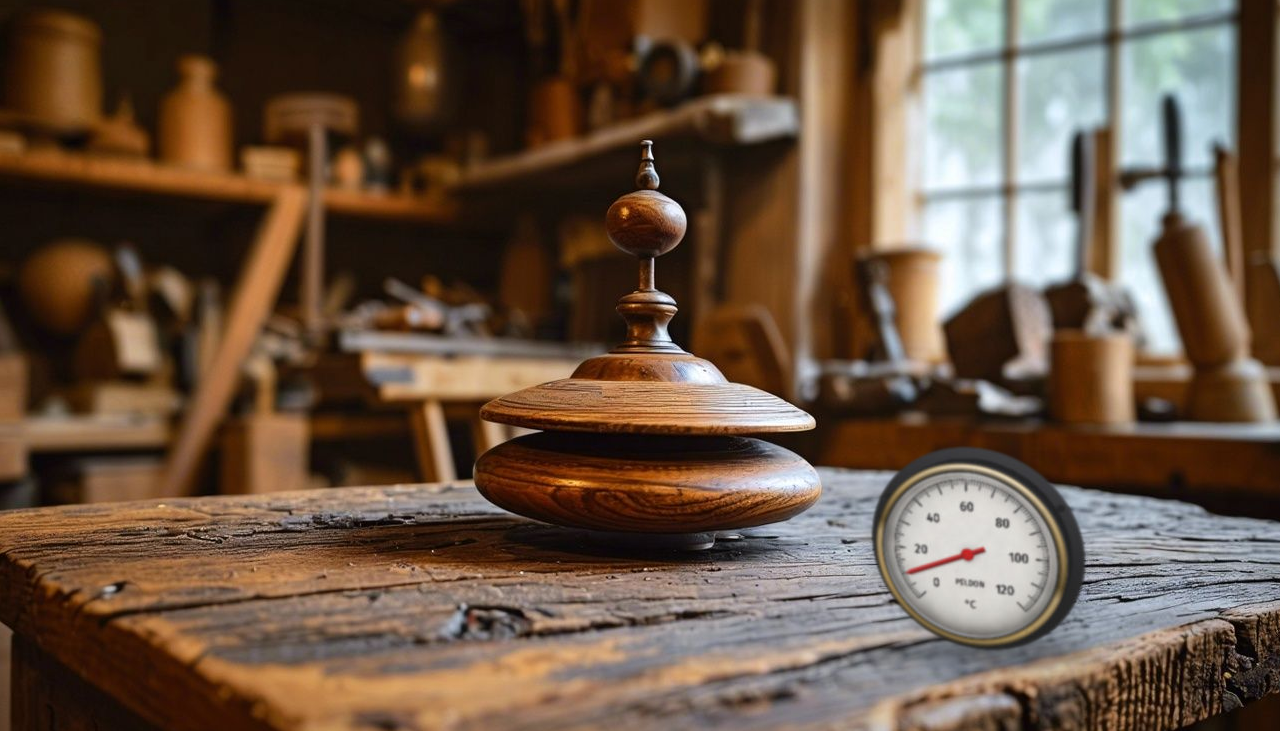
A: 10 (°C)
